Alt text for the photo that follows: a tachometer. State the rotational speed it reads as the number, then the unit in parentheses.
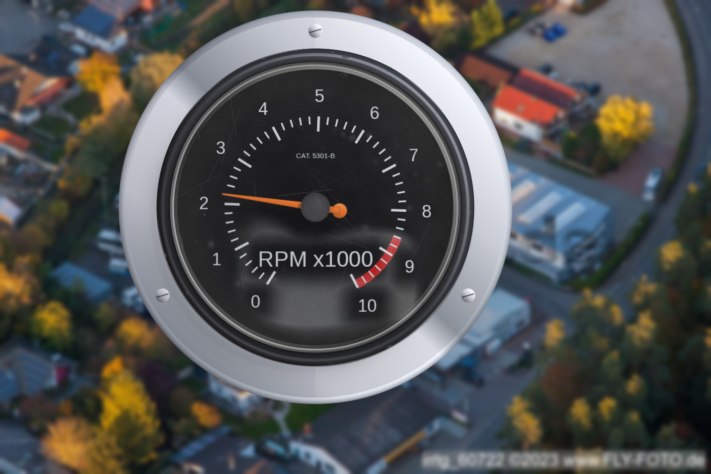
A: 2200 (rpm)
